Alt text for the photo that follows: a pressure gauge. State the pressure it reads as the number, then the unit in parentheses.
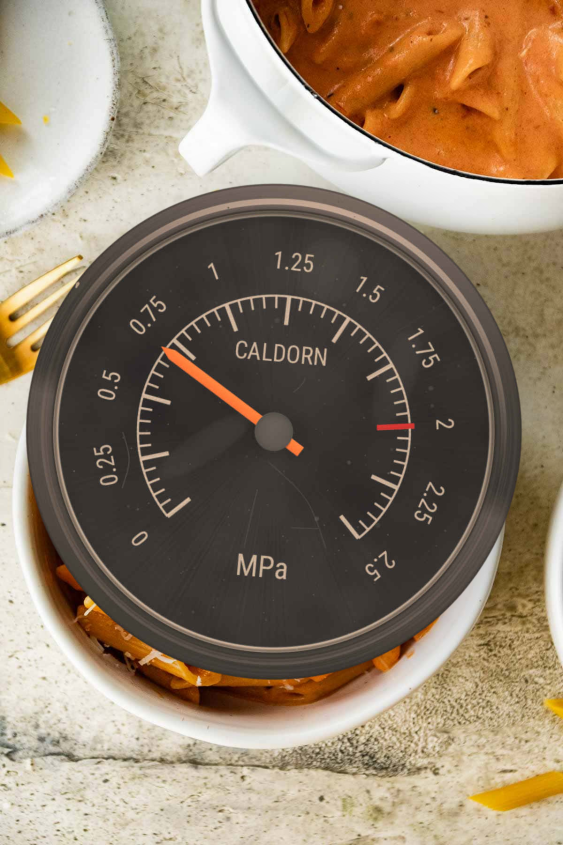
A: 0.7 (MPa)
